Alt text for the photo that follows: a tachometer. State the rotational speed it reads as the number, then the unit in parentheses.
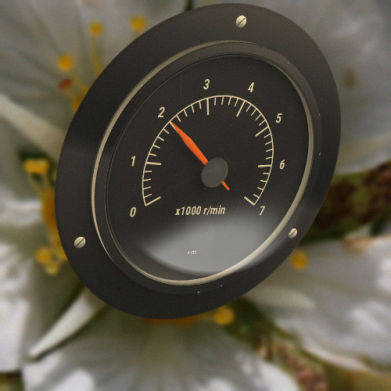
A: 2000 (rpm)
